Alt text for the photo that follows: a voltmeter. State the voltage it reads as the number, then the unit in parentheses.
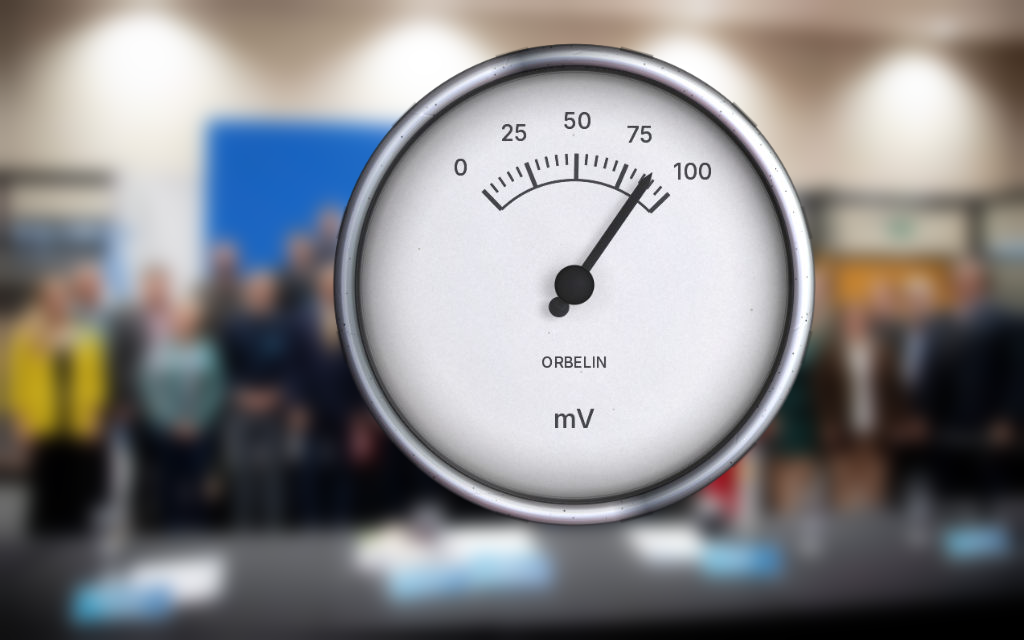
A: 87.5 (mV)
